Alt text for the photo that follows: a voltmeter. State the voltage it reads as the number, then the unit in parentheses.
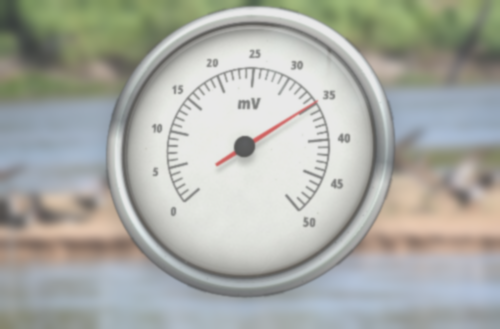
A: 35 (mV)
